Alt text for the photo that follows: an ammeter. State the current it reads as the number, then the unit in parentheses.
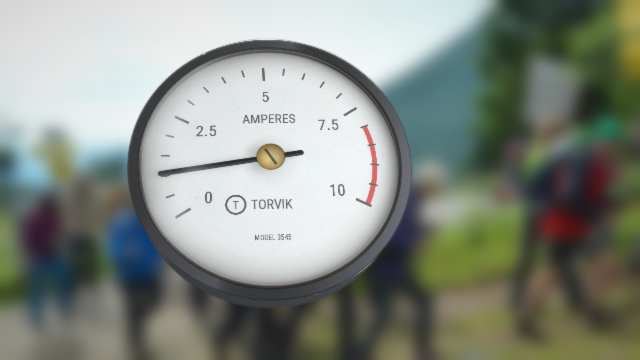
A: 1 (A)
